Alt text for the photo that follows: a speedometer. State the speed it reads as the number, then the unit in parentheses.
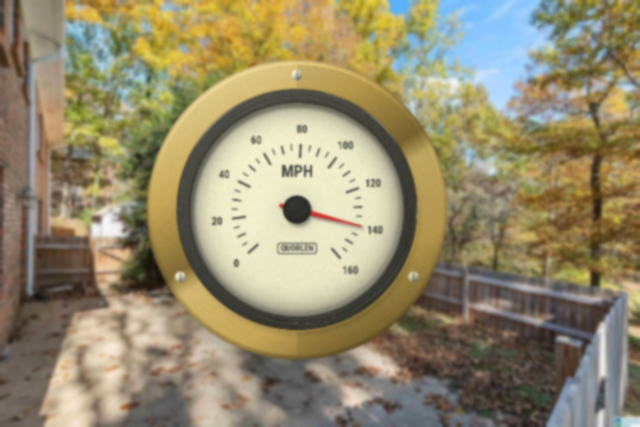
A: 140 (mph)
